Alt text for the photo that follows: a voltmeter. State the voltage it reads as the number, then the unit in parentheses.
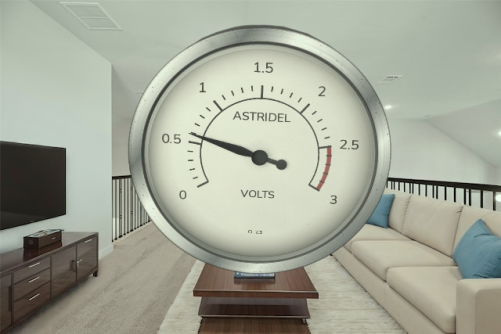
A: 0.6 (V)
